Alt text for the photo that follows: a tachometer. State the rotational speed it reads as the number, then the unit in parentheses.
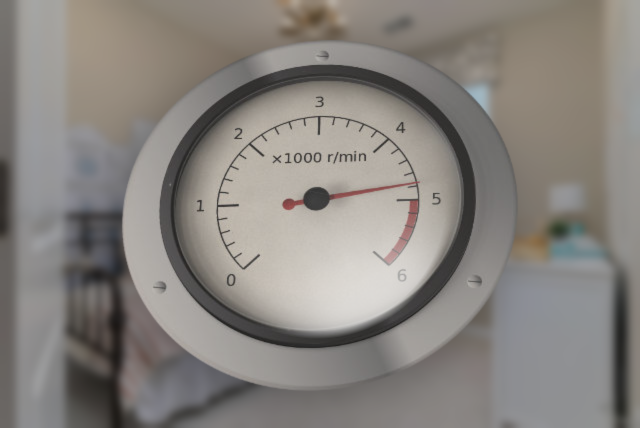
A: 4800 (rpm)
